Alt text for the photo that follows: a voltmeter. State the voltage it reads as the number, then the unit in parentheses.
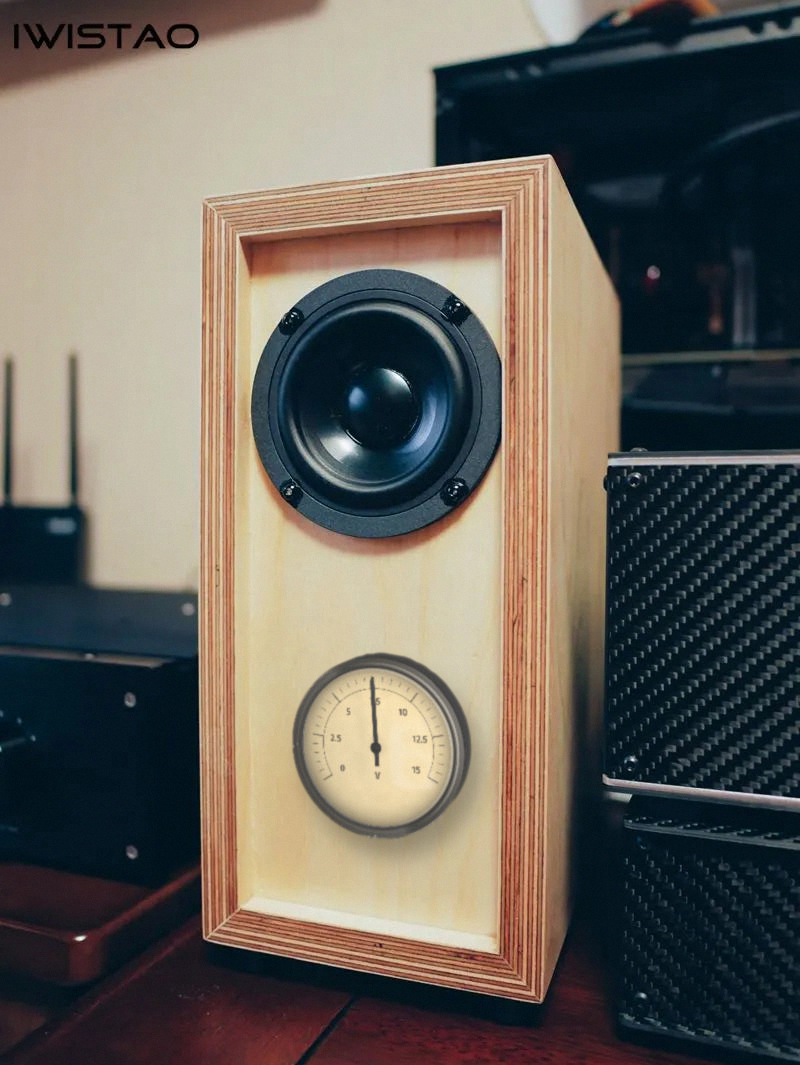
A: 7.5 (V)
